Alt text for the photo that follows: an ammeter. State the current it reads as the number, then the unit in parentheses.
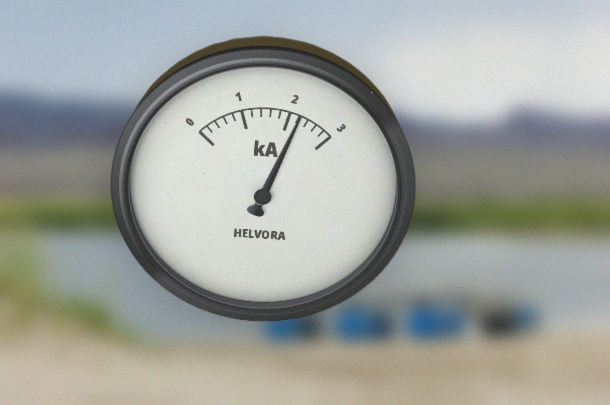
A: 2.2 (kA)
